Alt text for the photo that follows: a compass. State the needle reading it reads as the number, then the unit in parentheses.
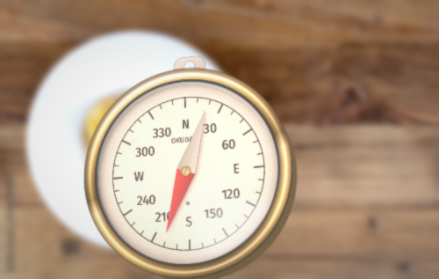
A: 200 (°)
